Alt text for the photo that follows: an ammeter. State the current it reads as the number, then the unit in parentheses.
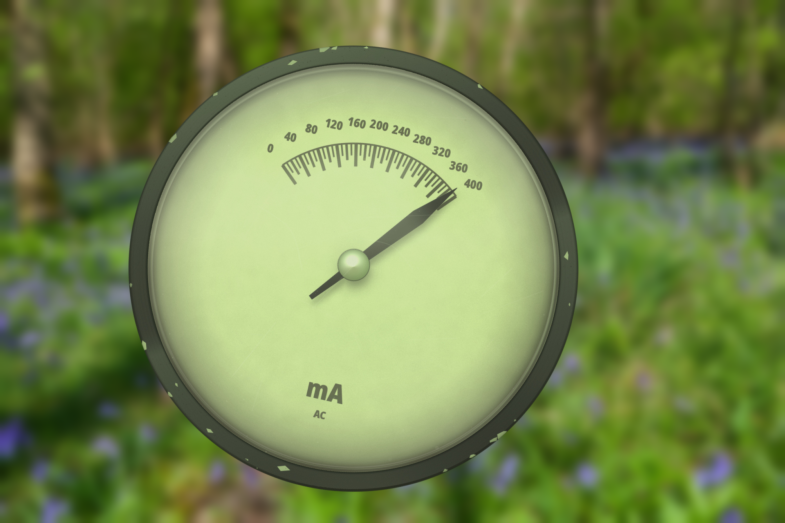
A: 390 (mA)
